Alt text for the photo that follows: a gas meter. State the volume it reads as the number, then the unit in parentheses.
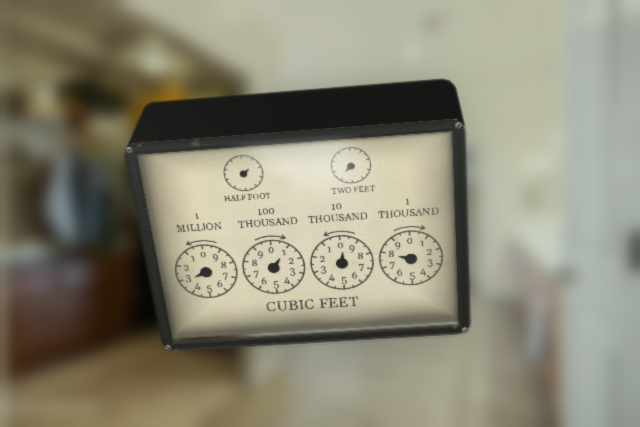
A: 309800 (ft³)
